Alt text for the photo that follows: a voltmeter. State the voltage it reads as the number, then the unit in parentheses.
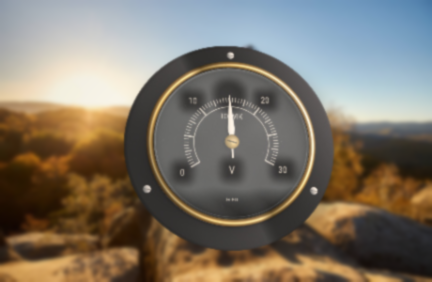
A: 15 (V)
